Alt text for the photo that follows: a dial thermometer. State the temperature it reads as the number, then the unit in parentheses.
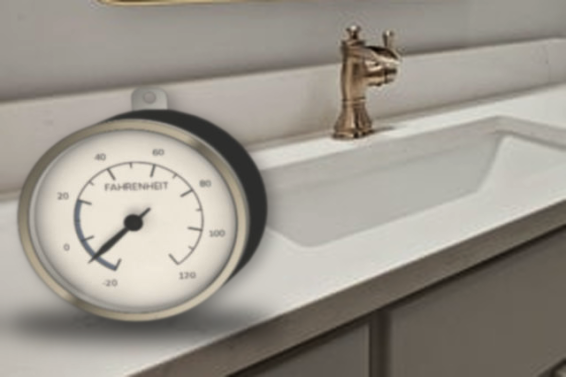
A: -10 (°F)
